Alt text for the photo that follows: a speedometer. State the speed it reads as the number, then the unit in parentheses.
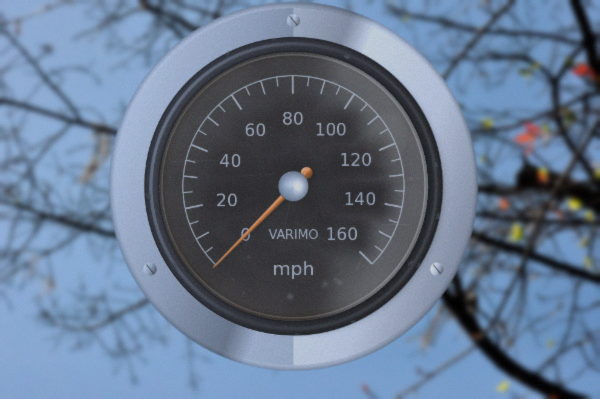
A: 0 (mph)
